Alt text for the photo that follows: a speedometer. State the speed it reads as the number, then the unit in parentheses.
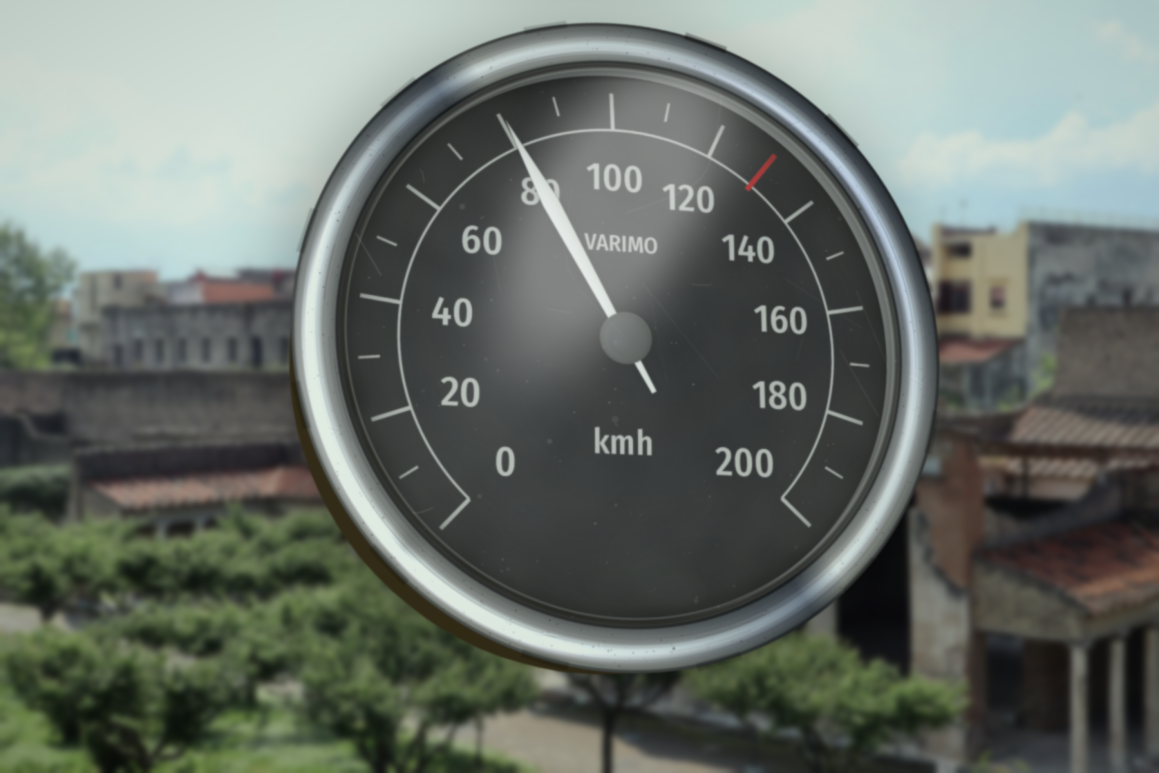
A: 80 (km/h)
